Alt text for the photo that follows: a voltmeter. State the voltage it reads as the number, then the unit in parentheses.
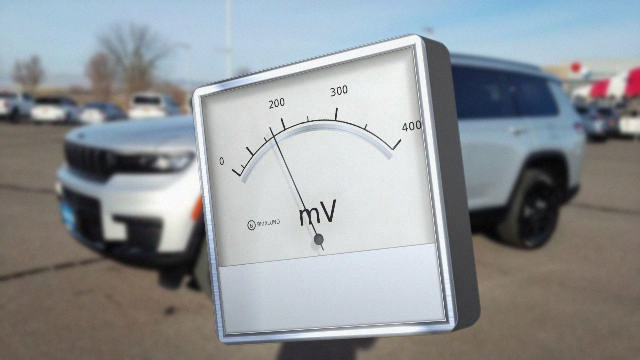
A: 175 (mV)
